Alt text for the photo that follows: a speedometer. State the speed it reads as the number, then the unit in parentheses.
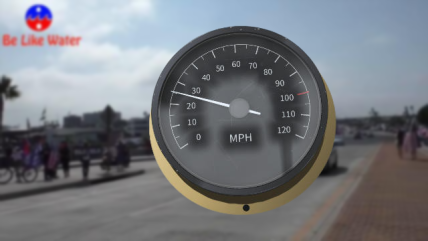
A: 25 (mph)
